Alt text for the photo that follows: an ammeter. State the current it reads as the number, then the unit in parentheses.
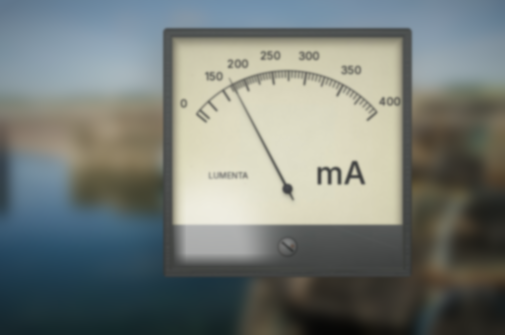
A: 175 (mA)
